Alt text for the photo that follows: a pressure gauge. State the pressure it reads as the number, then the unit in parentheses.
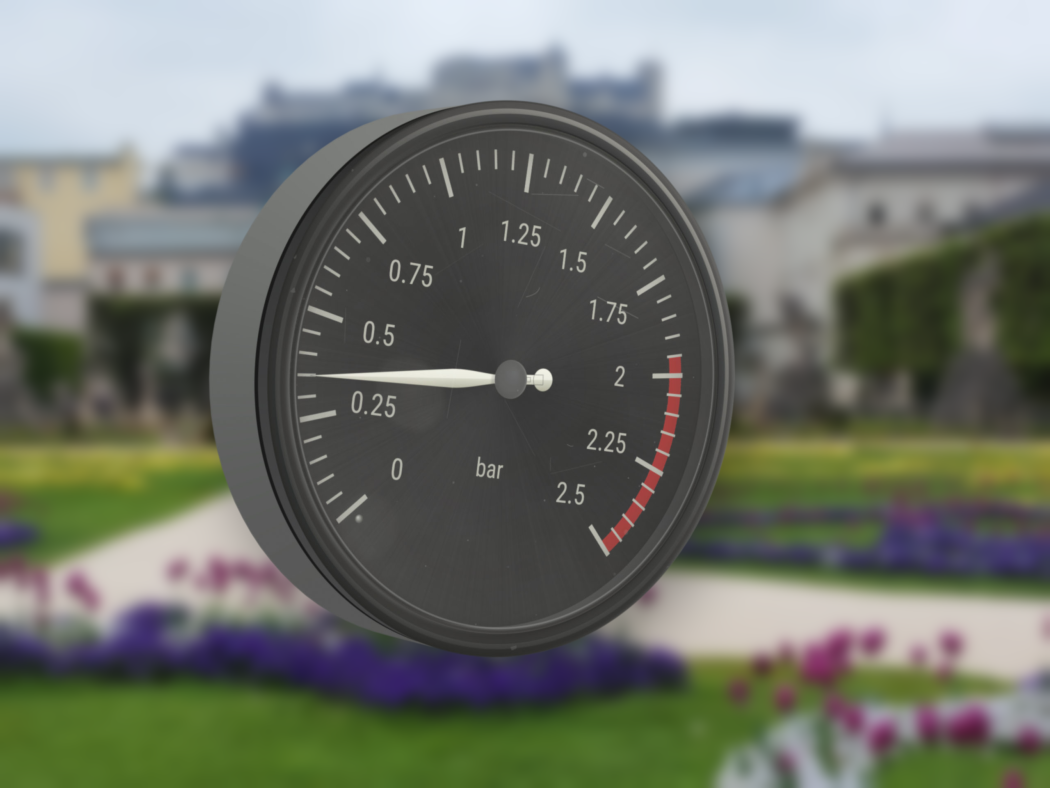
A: 0.35 (bar)
